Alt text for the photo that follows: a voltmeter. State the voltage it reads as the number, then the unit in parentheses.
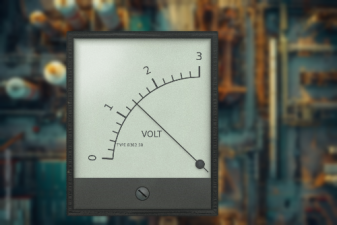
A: 1.4 (V)
